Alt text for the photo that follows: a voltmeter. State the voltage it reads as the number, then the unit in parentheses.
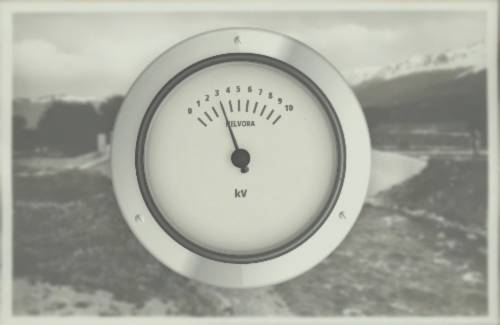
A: 3 (kV)
